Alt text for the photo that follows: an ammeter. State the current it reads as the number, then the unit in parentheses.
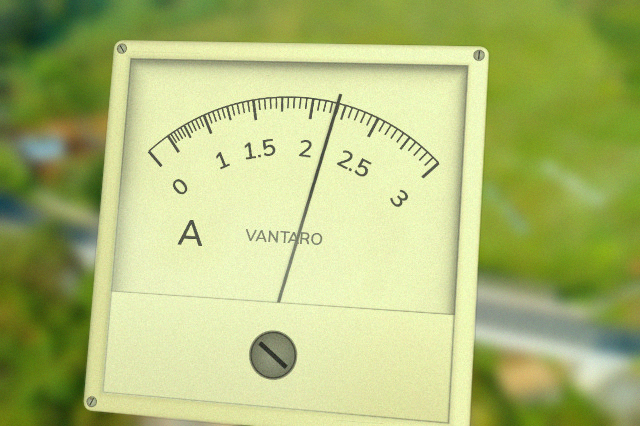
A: 2.2 (A)
